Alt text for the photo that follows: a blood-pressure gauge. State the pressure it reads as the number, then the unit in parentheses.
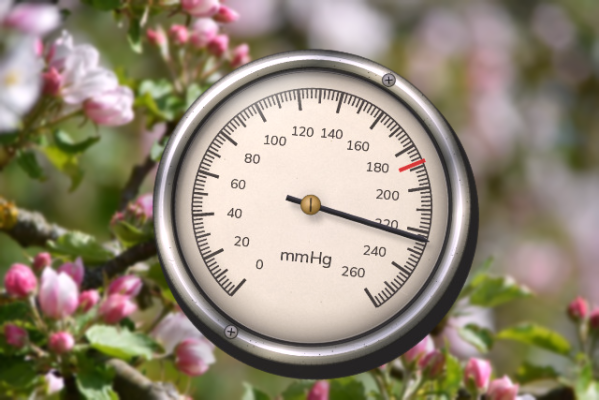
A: 224 (mmHg)
